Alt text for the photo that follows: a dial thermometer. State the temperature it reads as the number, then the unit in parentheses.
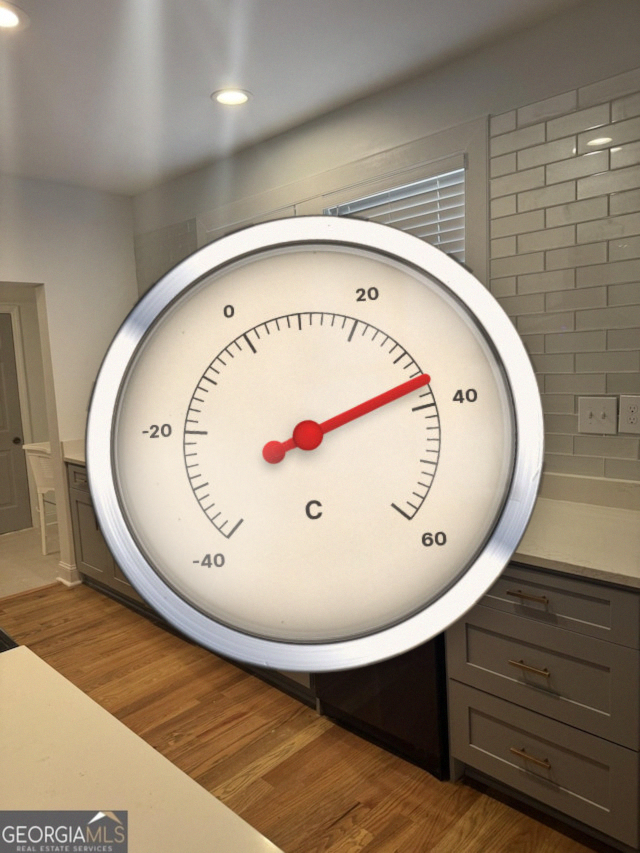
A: 36 (°C)
